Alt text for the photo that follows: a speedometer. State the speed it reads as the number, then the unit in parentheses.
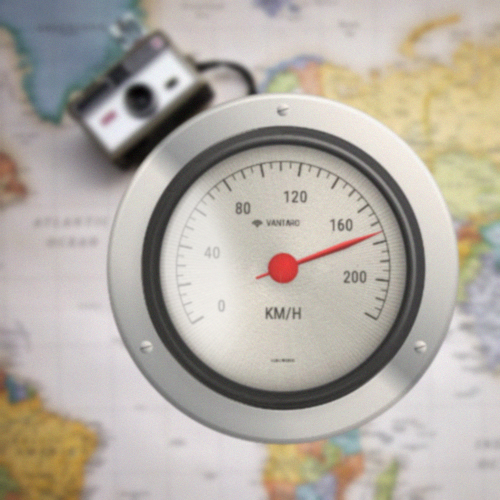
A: 175 (km/h)
